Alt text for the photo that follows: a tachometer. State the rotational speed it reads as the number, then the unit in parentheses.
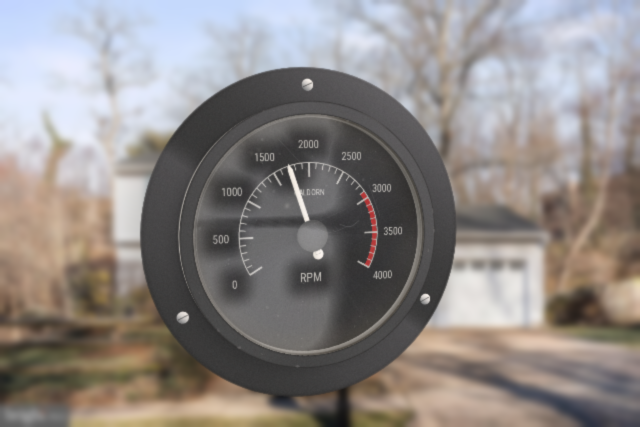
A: 1700 (rpm)
